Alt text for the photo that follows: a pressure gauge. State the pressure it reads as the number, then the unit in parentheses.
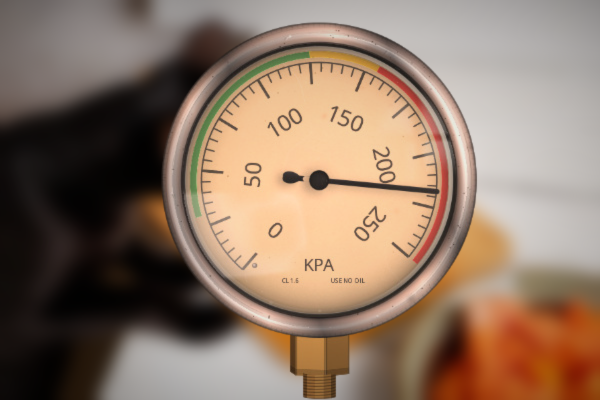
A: 217.5 (kPa)
